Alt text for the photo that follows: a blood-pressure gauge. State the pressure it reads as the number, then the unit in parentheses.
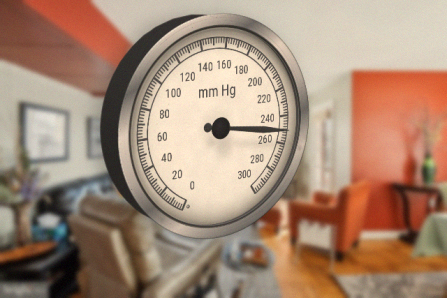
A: 250 (mmHg)
